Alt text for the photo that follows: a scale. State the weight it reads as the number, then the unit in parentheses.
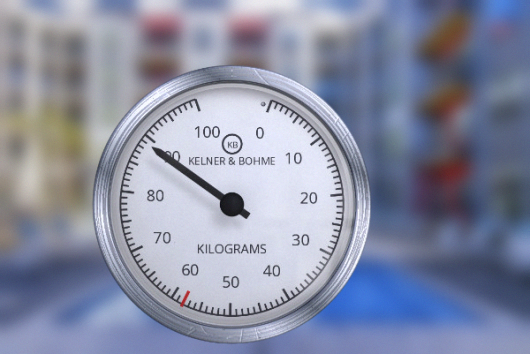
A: 89 (kg)
